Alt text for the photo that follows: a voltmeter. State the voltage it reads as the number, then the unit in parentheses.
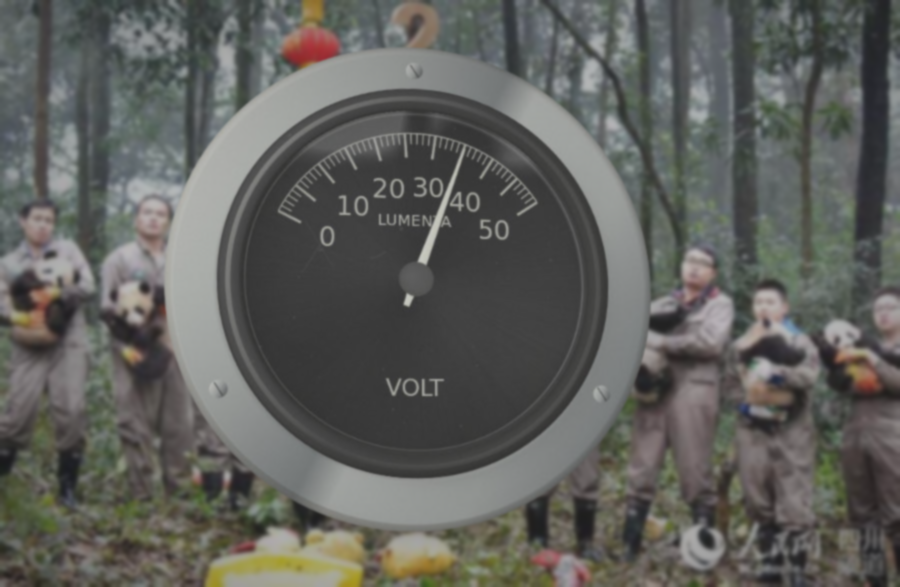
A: 35 (V)
